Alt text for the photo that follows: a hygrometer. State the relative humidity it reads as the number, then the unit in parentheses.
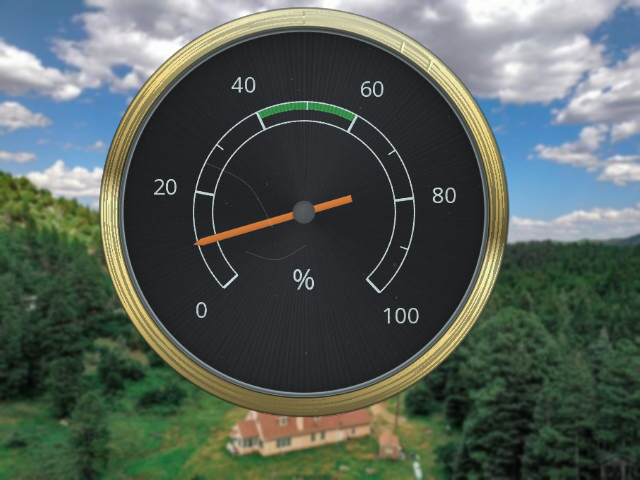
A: 10 (%)
